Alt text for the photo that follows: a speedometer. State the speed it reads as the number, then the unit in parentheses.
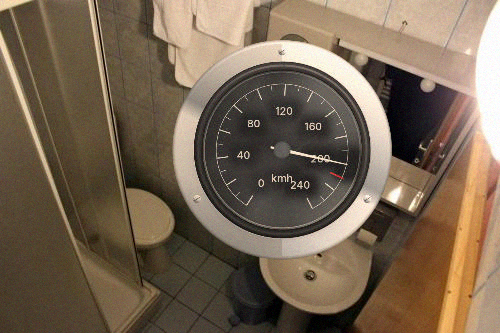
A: 200 (km/h)
